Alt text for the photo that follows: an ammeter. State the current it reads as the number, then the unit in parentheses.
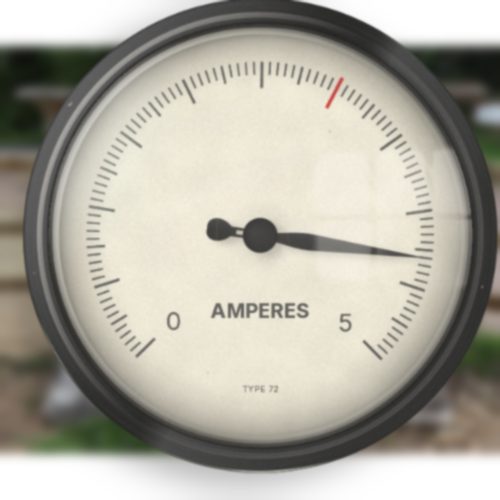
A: 4.3 (A)
